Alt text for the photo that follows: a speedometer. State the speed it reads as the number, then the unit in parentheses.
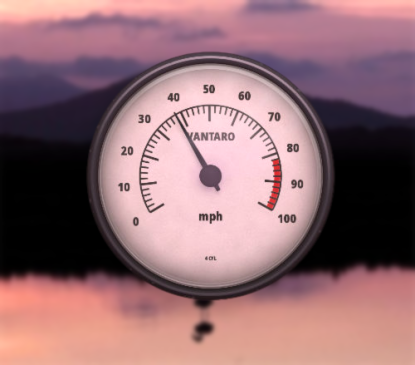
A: 38 (mph)
